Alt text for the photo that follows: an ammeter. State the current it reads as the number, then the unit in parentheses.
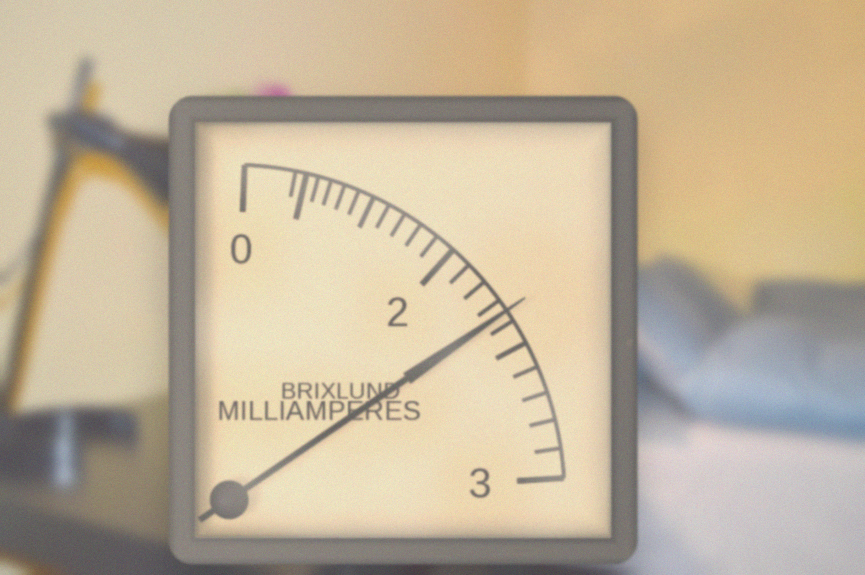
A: 2.35 (mA)
